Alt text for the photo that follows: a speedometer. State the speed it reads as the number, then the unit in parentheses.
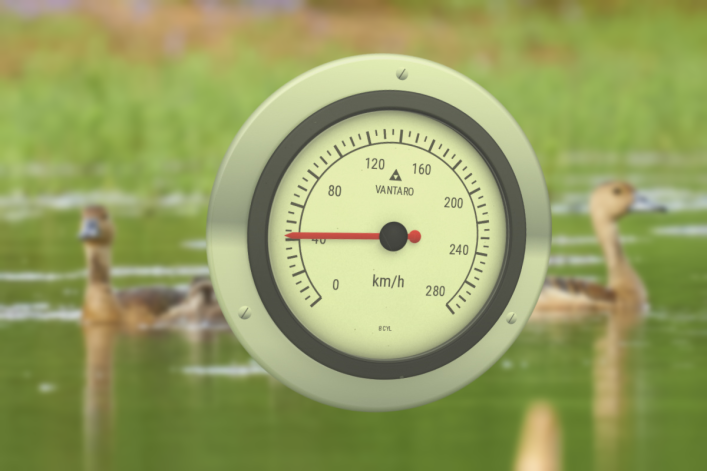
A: 42.5 (km/h)
